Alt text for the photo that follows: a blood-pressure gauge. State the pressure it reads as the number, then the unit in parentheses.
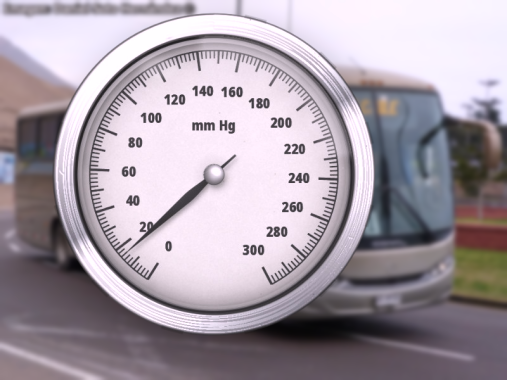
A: 16 (mmHg)
